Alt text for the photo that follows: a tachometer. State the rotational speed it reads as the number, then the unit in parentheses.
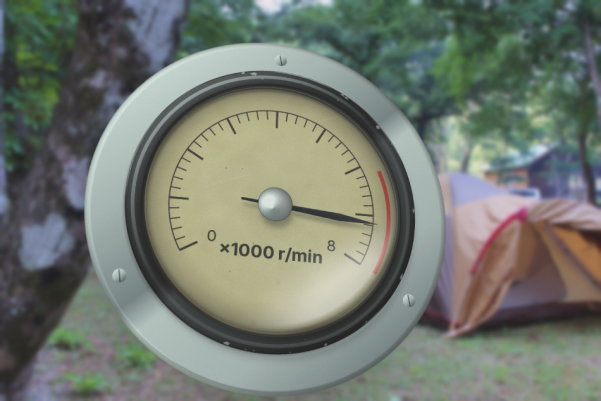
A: 7200 (rpm)
